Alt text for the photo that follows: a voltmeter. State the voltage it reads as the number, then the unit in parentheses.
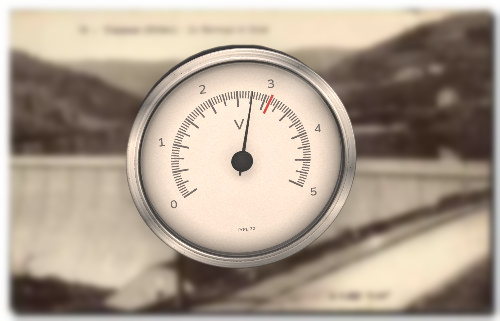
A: 2.75 (V)
